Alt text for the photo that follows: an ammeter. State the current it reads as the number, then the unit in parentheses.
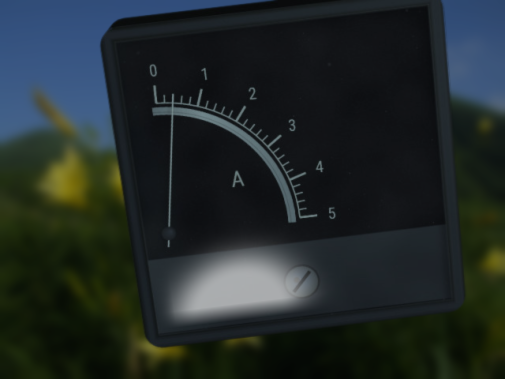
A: 0.4 (A)
